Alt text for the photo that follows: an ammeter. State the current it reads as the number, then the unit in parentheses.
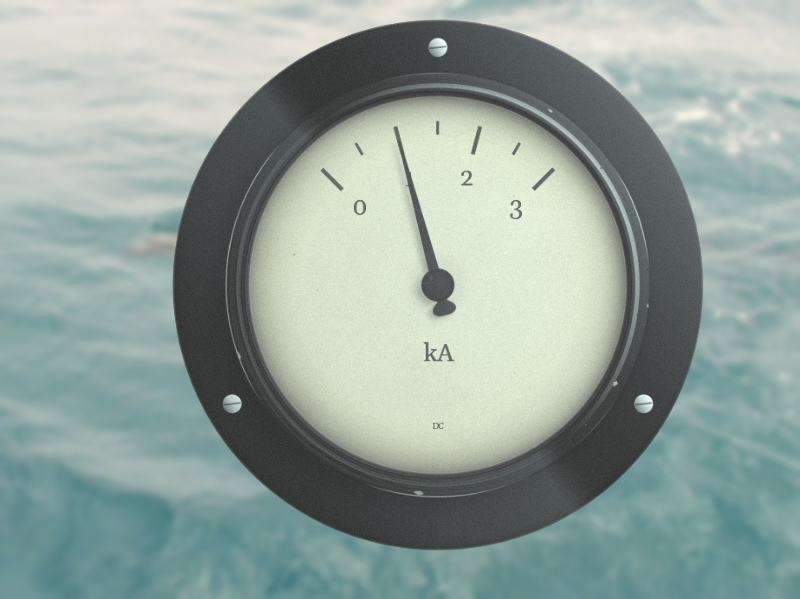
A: 1 (kA)
